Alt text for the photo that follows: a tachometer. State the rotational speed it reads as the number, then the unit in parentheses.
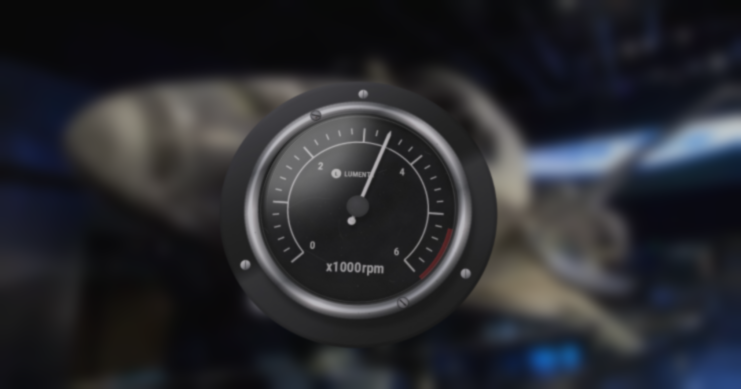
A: 3400 (rpm)
